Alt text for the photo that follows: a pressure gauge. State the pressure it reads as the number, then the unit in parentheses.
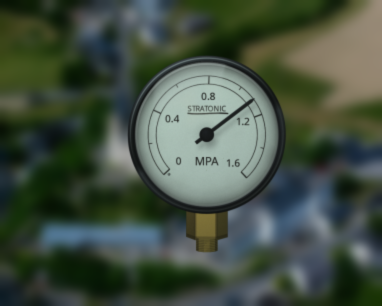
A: 1.1 (MPa)
